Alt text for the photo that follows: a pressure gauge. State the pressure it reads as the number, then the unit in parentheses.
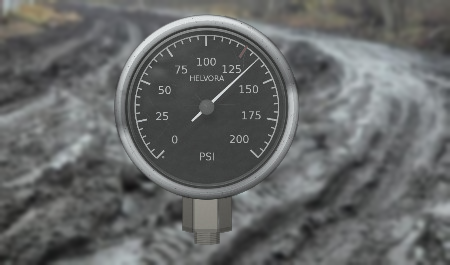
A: 135 (psi)
